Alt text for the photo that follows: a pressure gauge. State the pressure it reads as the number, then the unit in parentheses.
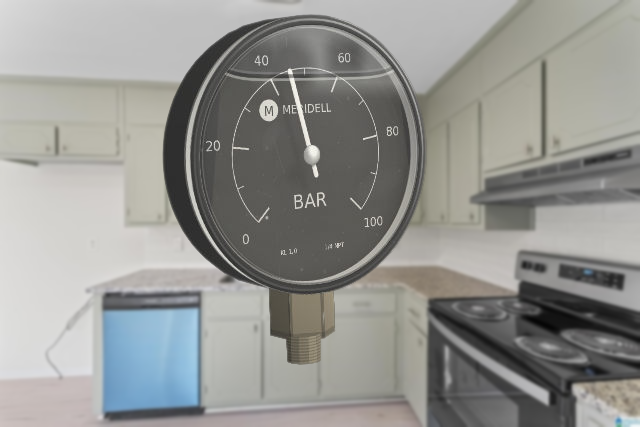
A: 45 (bar)
